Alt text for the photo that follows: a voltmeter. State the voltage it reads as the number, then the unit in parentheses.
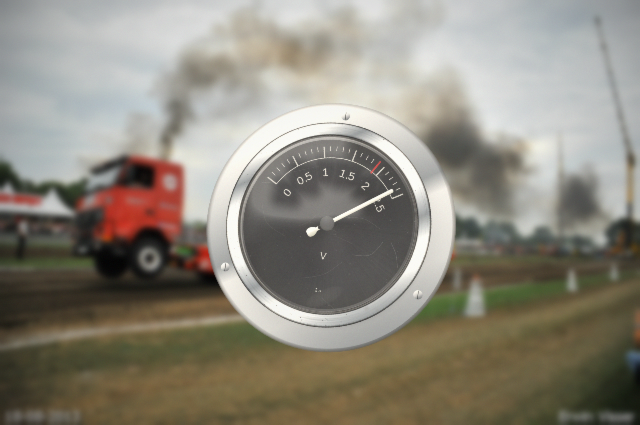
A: 2.4 (V)
